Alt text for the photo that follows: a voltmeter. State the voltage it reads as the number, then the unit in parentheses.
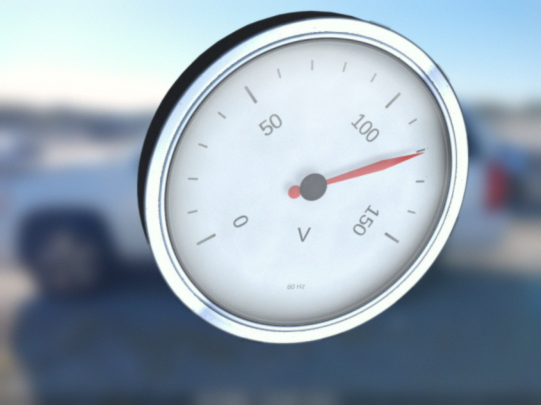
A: 120 (V)
